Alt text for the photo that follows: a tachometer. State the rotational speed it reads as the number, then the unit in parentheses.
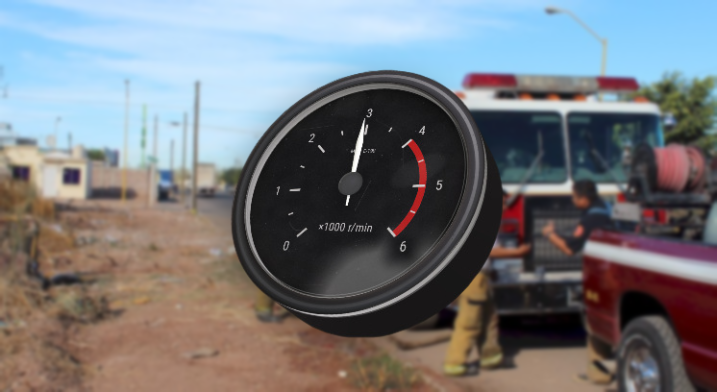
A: 3000 (rpm)
